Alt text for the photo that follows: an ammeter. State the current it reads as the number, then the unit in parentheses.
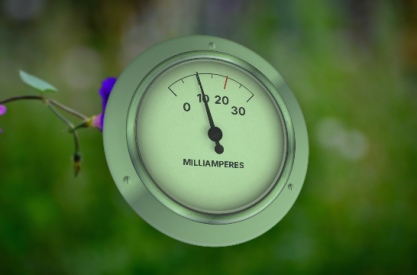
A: 10 (mA)
